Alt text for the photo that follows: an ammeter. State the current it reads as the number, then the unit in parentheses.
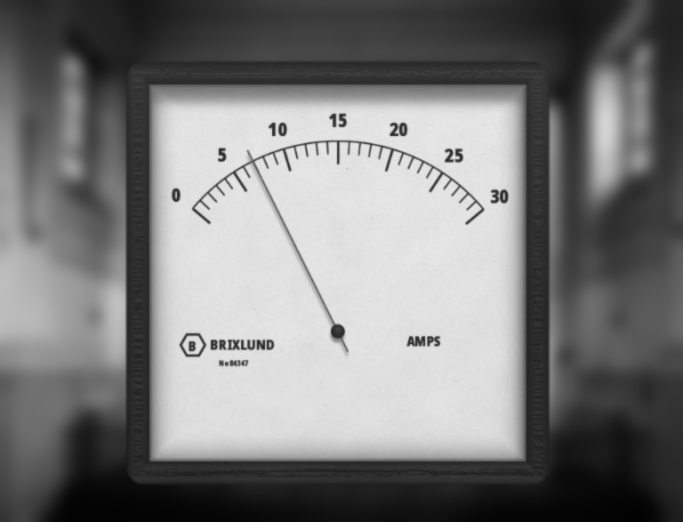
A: 7 (A)
